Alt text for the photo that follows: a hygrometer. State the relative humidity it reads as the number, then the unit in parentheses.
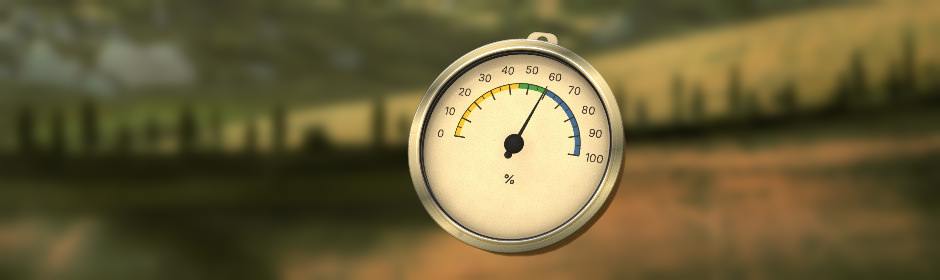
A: 60 (%)
